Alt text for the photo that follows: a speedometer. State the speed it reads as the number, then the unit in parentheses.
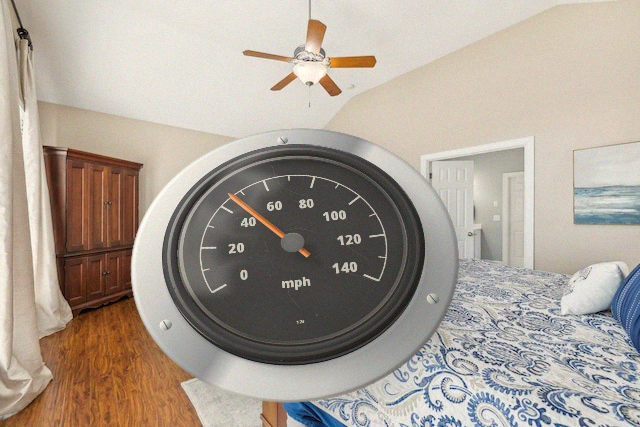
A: 45 (mph)
